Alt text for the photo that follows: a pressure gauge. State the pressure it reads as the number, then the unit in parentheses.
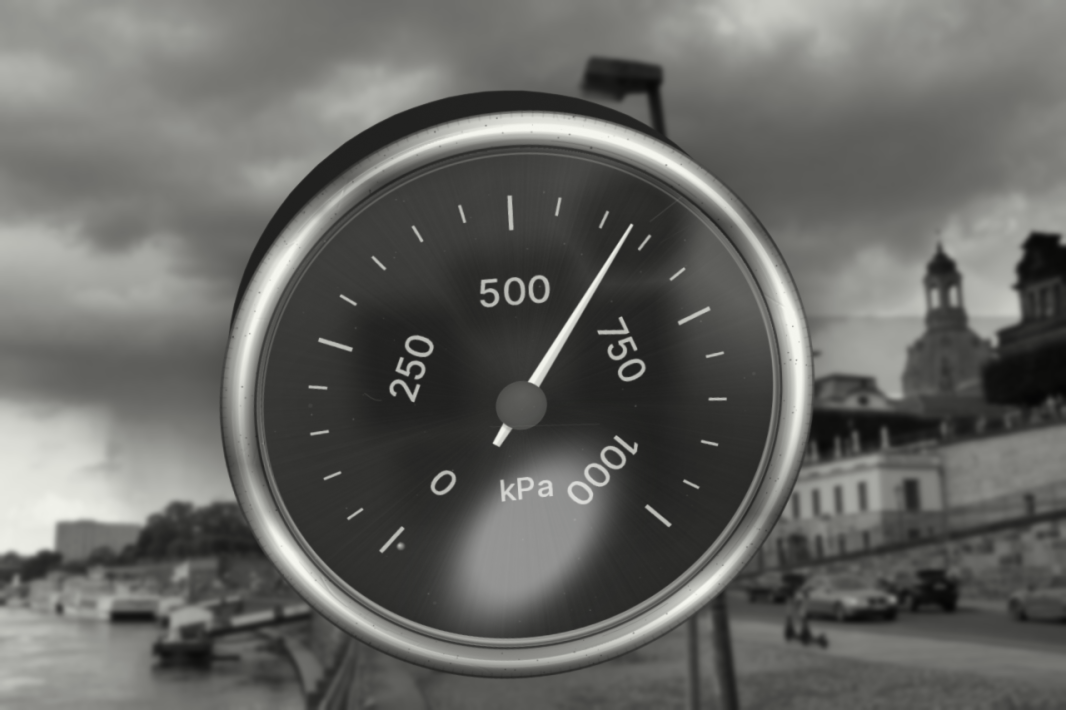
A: 625 (kPa)
